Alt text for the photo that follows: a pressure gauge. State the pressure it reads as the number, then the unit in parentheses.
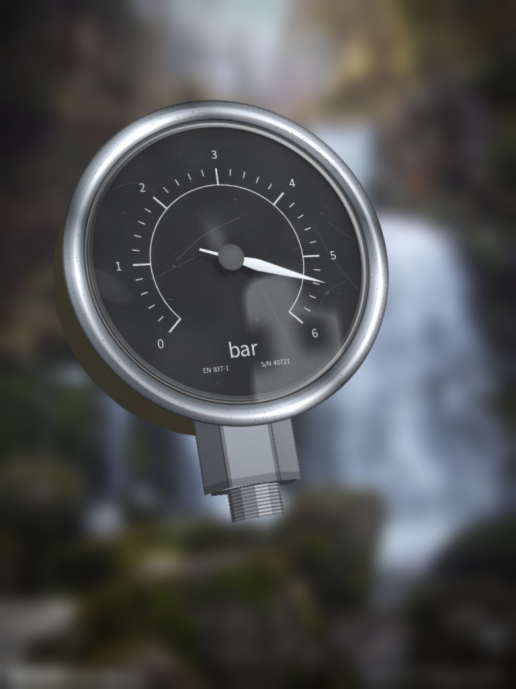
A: 5.4 (bar)
